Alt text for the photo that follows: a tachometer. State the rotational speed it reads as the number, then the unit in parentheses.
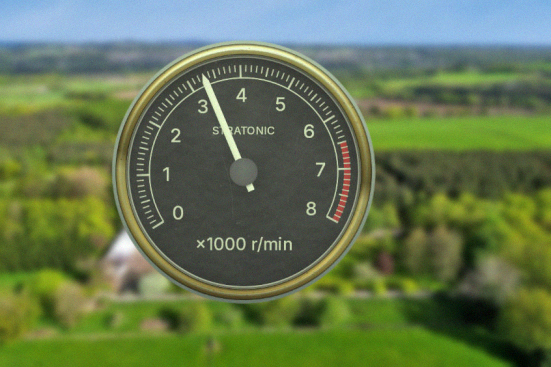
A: 3300 (rpm)
